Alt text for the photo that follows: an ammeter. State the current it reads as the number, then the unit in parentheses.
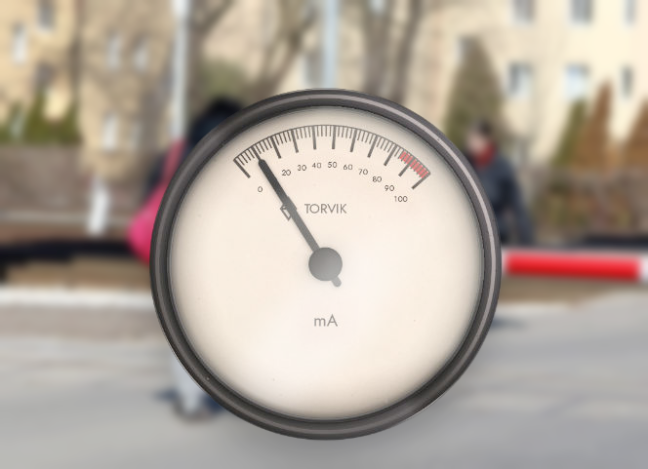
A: 10 (mA)
